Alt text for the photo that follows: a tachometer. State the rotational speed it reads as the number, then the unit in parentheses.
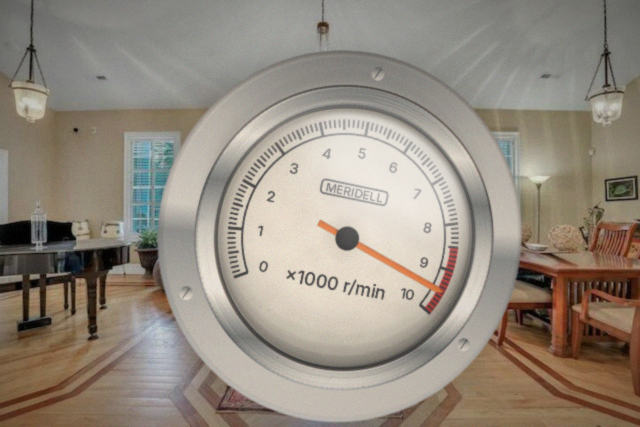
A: 9500 (rpm)
